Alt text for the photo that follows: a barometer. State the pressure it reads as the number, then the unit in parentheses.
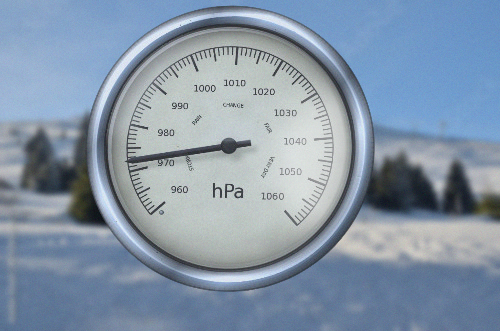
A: 972 (hPa)
